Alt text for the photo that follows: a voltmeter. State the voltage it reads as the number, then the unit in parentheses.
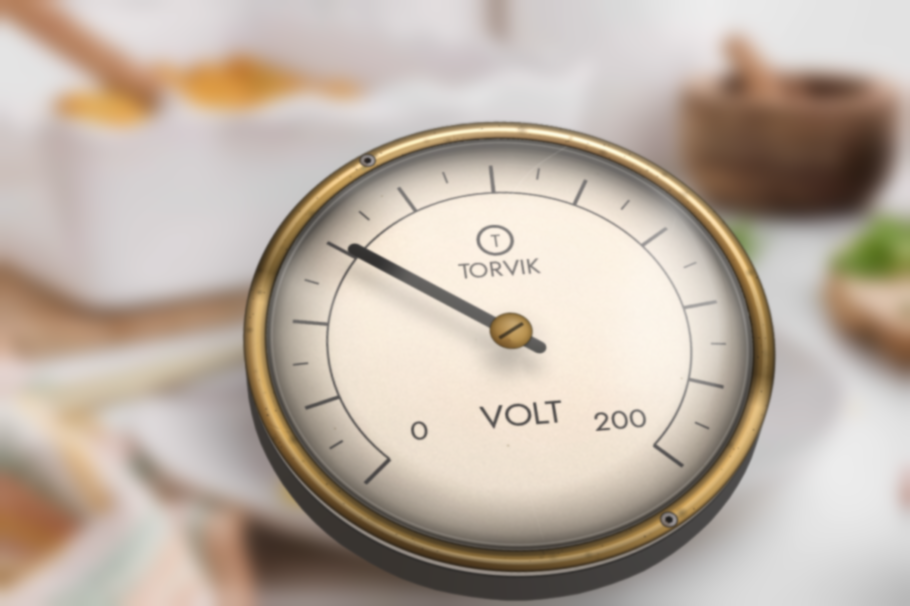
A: 60 (V)
